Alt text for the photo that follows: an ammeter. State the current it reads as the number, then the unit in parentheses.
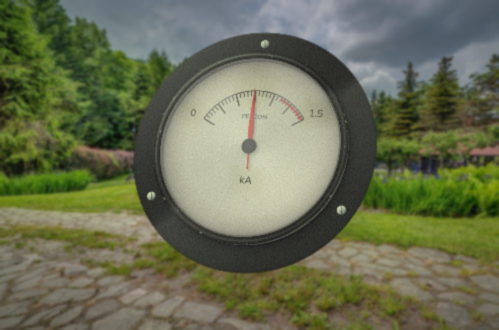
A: 0.75 (kA)
